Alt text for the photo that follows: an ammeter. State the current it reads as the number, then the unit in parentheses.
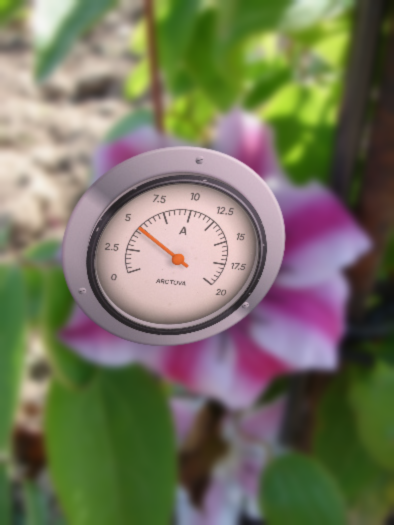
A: 5 (A)
